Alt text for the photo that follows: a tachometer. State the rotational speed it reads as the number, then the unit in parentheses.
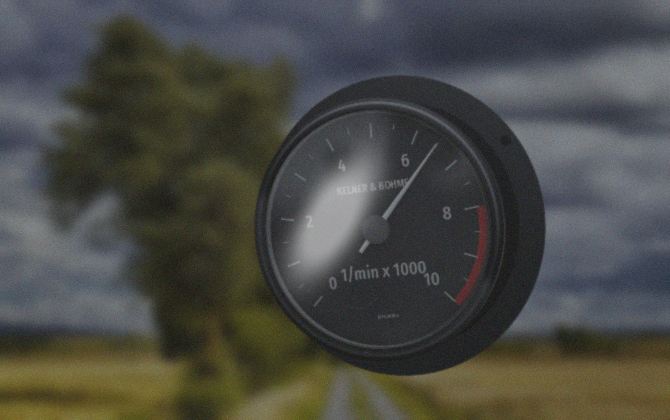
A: 6500 (rpm)
